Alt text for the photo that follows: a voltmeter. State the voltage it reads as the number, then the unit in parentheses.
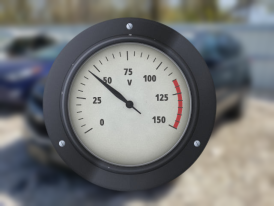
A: 45 (V)
